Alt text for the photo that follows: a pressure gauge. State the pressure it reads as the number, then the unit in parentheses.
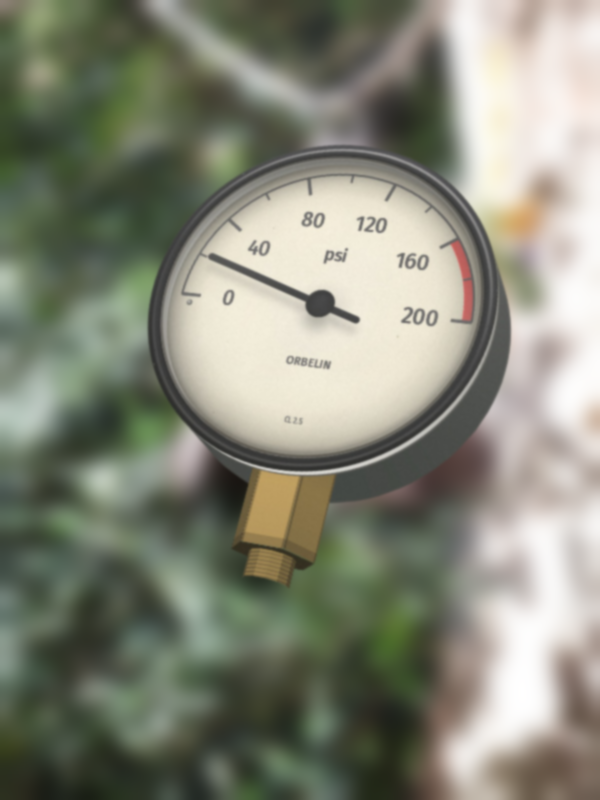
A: 20 (psi)
